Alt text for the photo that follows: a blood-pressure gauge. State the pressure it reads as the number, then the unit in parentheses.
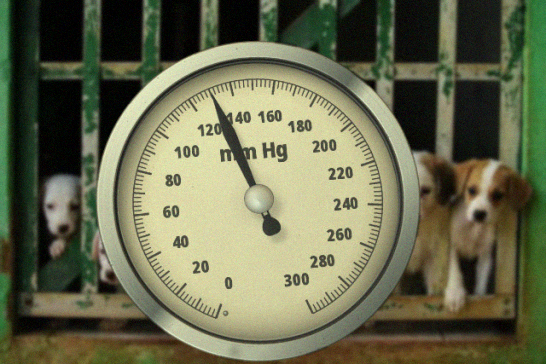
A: 130 (mmHg)
